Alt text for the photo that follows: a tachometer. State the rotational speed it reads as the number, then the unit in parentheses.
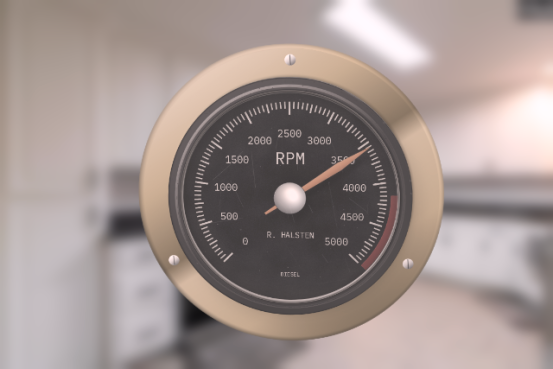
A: 3550 (rpm)
